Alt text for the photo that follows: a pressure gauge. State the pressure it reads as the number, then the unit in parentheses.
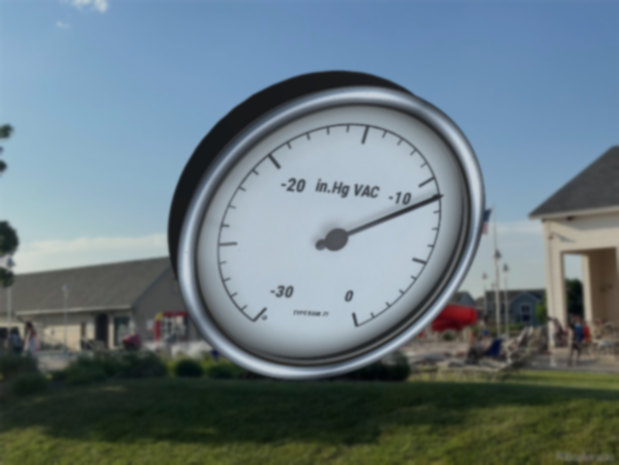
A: -9 (inHg)
